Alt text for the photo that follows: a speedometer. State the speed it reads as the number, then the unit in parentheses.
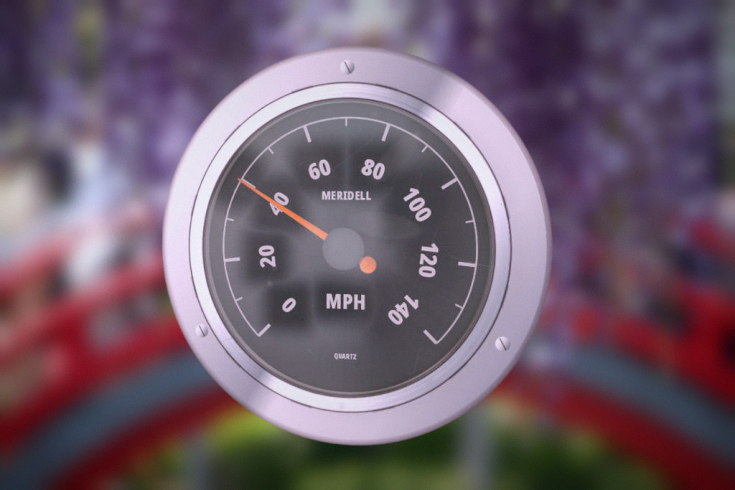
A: 40 (mph)
